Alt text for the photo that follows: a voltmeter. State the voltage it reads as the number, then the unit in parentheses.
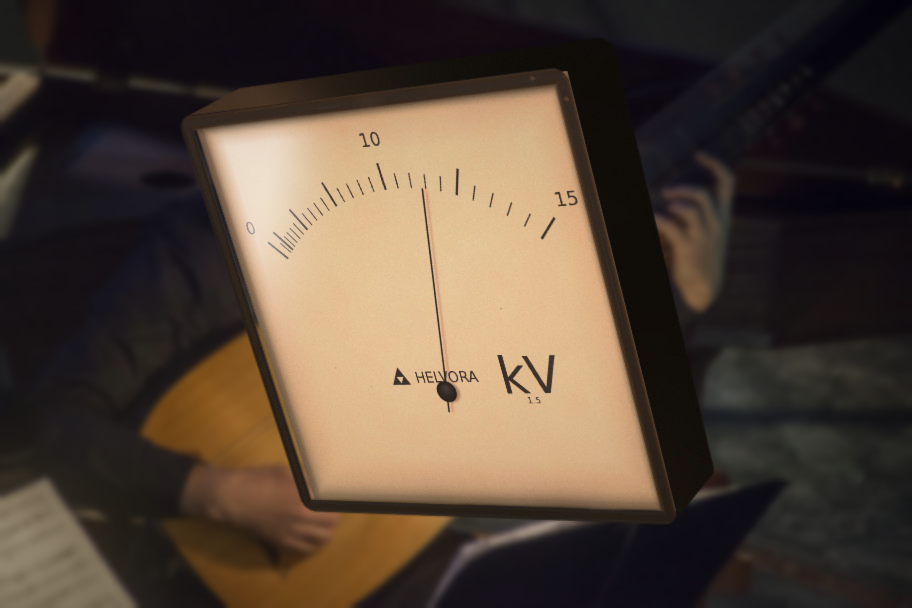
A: 11.5 (kV)
